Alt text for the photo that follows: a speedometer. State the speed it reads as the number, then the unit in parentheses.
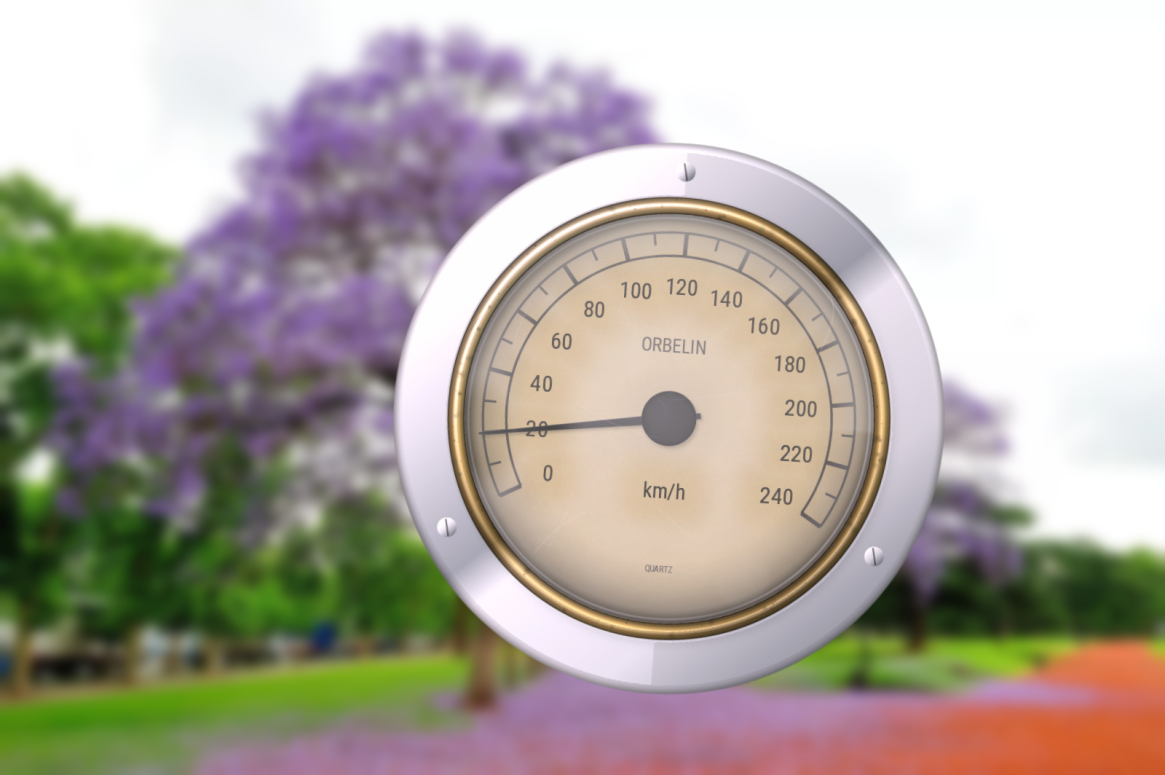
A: 20 (km/h)
